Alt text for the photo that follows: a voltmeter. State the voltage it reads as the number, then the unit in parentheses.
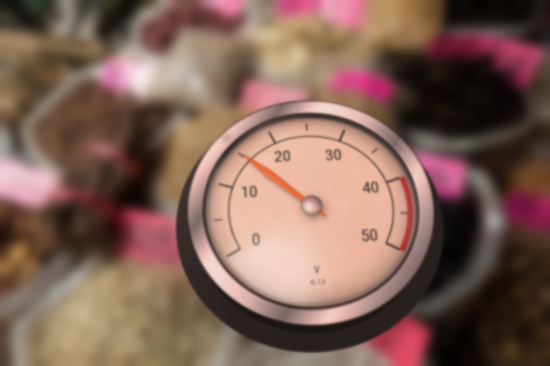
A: 15 (V)
